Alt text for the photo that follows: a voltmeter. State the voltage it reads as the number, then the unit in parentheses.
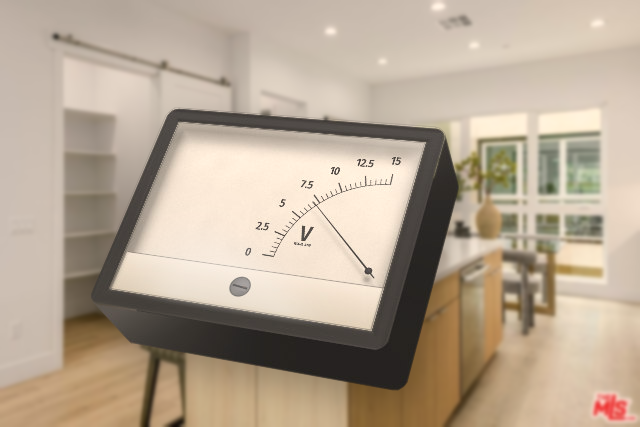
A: 7 (V)
